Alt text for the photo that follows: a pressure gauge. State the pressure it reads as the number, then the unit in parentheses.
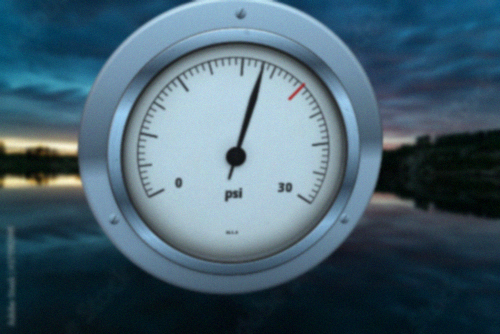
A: 16.5 (psi)
